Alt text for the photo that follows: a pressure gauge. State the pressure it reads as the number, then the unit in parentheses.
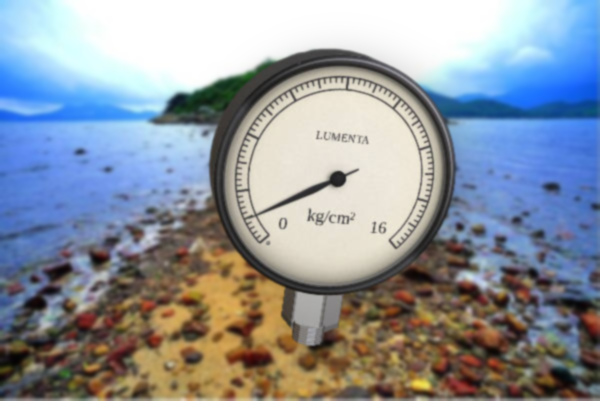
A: 1 (kg/cm²)
